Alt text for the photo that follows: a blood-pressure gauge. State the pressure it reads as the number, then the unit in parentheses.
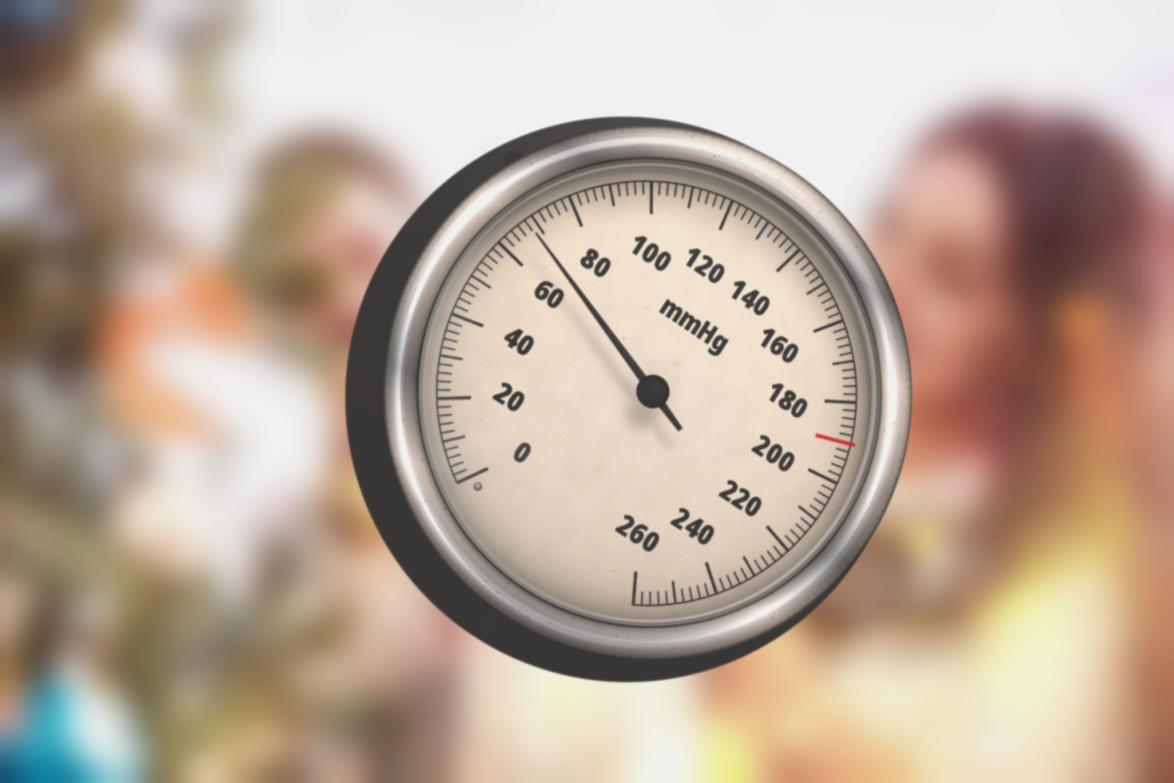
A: 68 (mmHg)
